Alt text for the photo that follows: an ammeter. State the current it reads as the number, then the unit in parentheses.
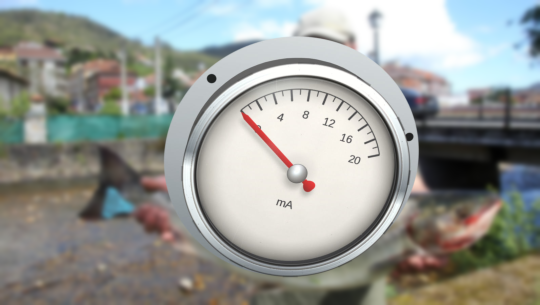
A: 0 (mA)
